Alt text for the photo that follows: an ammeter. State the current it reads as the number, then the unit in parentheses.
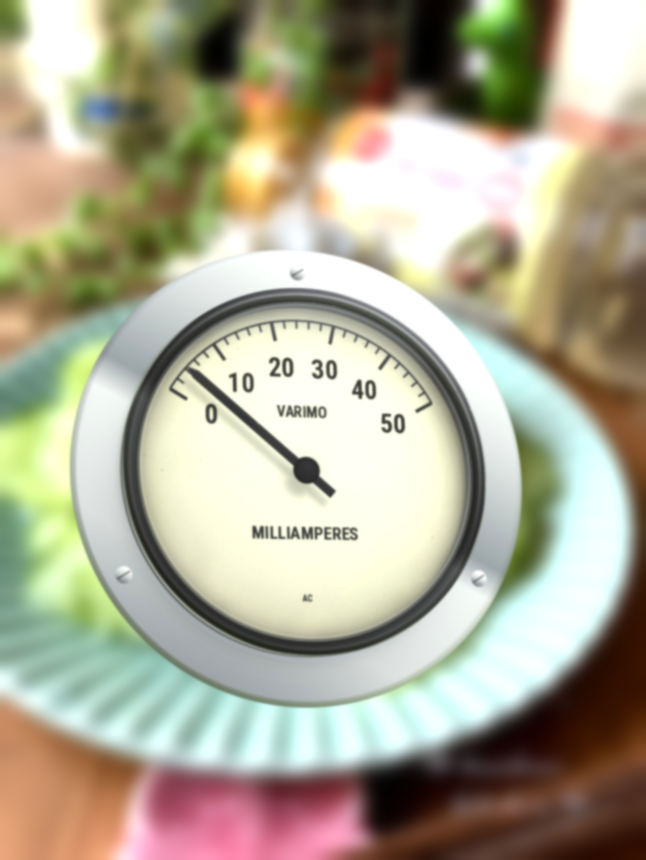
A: 4 (mA)
